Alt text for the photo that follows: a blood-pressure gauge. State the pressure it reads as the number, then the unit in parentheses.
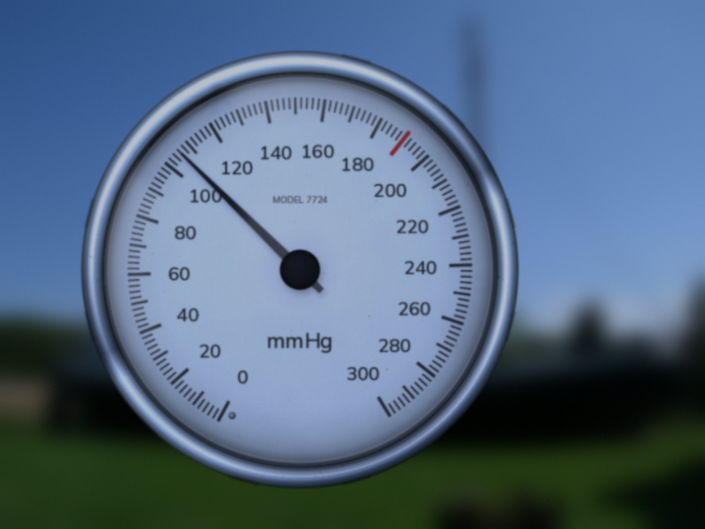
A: 106 (mmHg)
